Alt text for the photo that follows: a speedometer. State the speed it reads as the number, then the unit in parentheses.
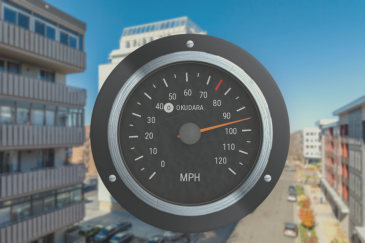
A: 95 (mph)
